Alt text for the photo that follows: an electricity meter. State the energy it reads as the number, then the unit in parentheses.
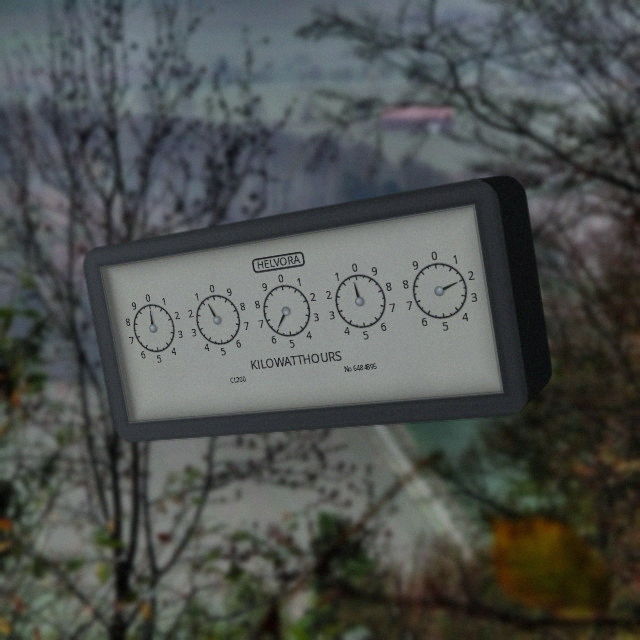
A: 602 (kWh)
